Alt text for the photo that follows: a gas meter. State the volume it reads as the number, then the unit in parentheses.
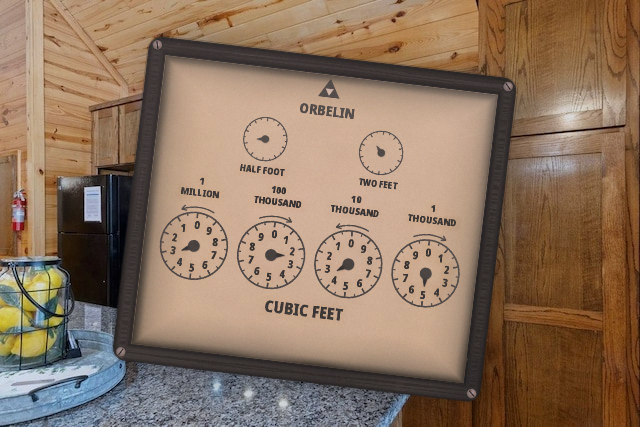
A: 323500 (ft³)
